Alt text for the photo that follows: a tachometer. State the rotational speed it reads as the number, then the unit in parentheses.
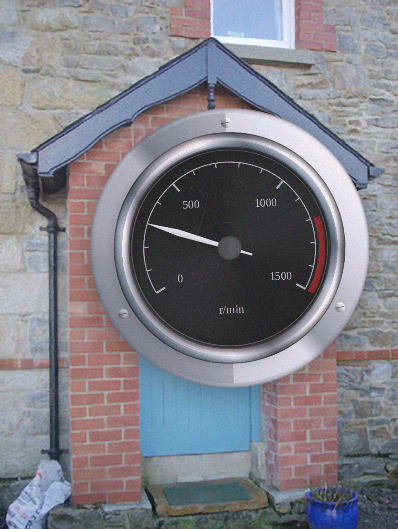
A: 300 (rpm)
